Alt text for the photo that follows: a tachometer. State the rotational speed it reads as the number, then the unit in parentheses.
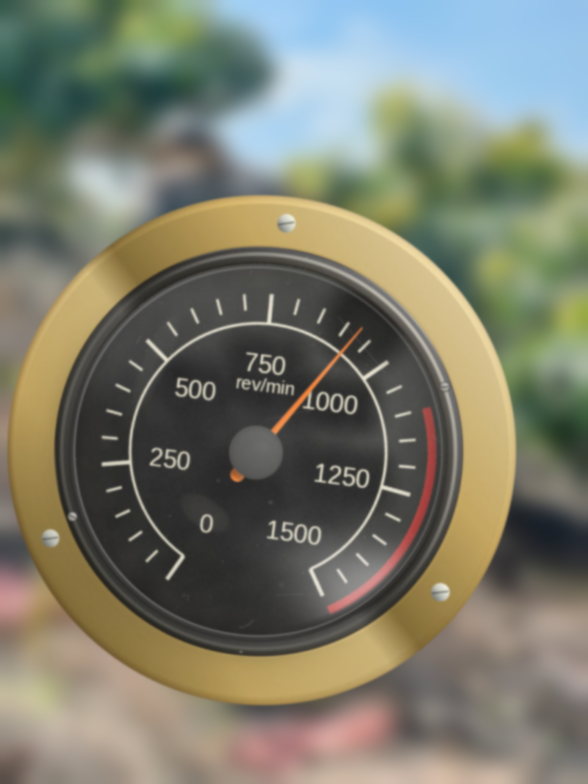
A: 925 (rpm)
